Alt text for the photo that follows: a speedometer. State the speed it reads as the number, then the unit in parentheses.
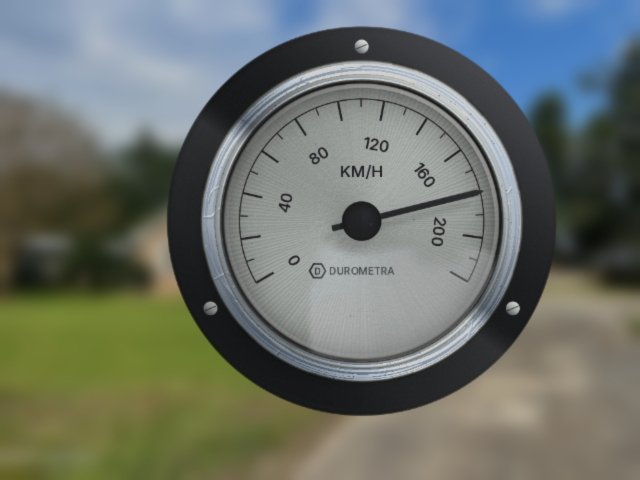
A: 180 (km/h)
